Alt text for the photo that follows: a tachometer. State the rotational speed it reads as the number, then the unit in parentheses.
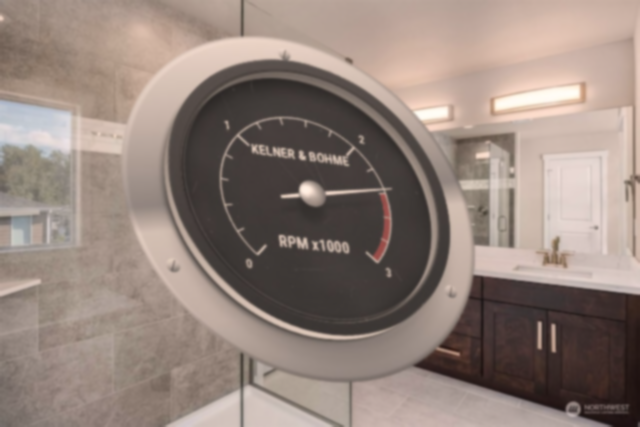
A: 2400 (rpm)
